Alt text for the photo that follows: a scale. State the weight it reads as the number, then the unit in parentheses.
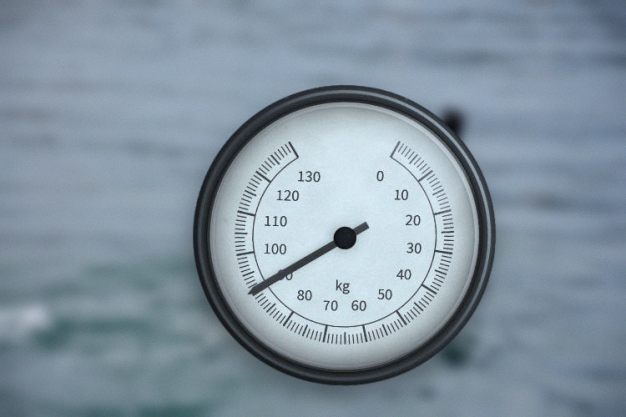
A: 91 (kg)
